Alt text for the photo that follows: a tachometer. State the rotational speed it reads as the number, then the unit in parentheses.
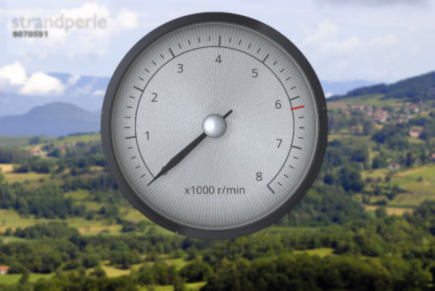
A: 0 (rpm)
